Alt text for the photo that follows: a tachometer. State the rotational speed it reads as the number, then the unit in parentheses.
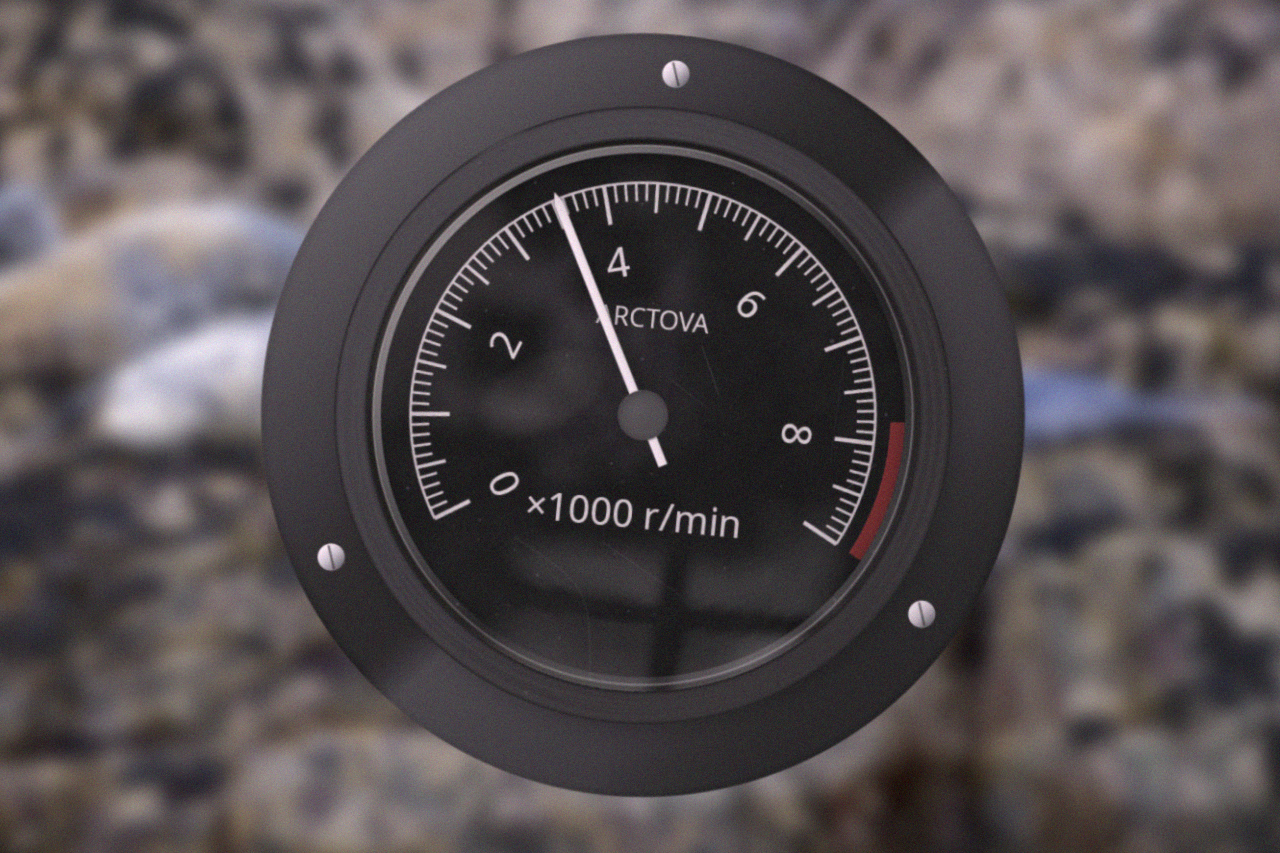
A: 3550 (rpm)
